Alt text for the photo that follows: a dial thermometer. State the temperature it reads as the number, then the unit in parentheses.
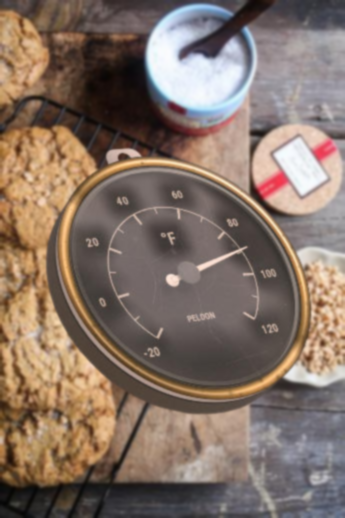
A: 90 (°F)
